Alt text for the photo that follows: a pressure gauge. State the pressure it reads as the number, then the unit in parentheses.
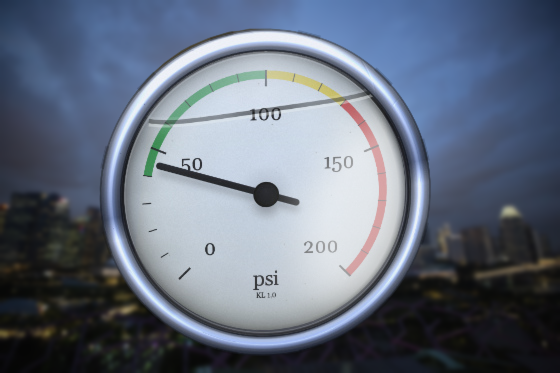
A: 45 (psi)
